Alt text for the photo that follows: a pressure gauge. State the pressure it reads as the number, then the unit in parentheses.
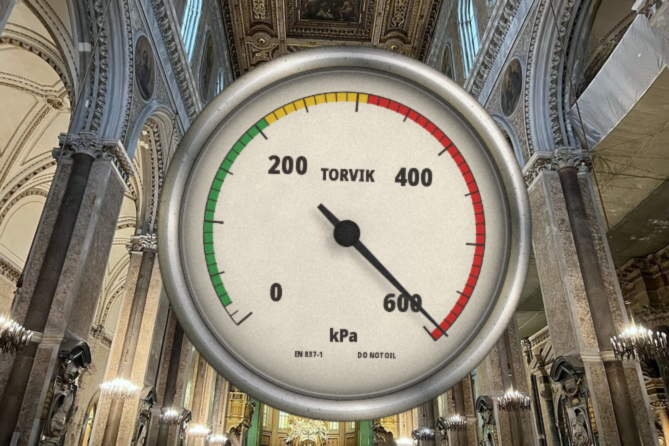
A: 590 (kPa)
